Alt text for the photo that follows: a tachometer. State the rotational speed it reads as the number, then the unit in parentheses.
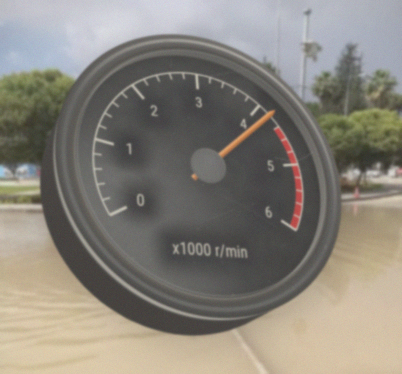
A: 4200 (rpm)
